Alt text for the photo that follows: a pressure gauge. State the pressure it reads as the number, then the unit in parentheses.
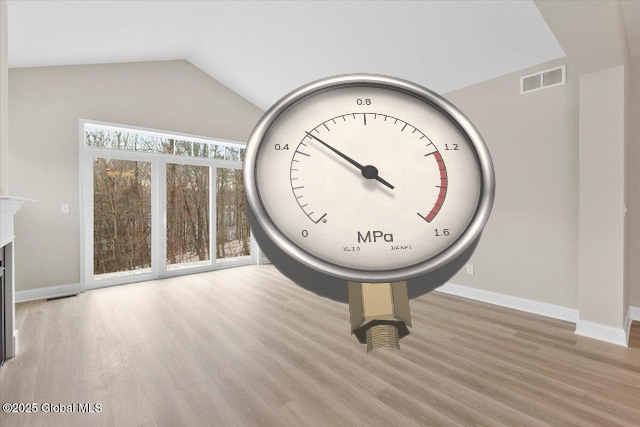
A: 0.5 (MPa)
